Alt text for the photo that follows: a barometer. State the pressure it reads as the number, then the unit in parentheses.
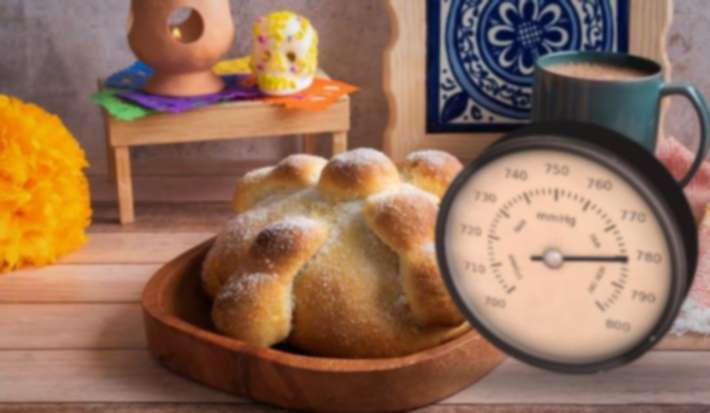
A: 780 (mmHg)
